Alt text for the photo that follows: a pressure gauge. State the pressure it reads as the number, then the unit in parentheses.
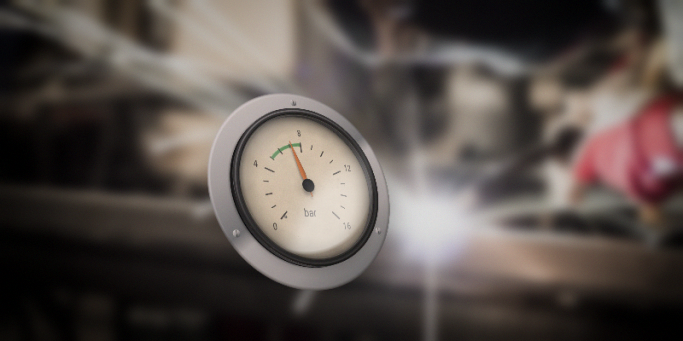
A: 7 (bar)
